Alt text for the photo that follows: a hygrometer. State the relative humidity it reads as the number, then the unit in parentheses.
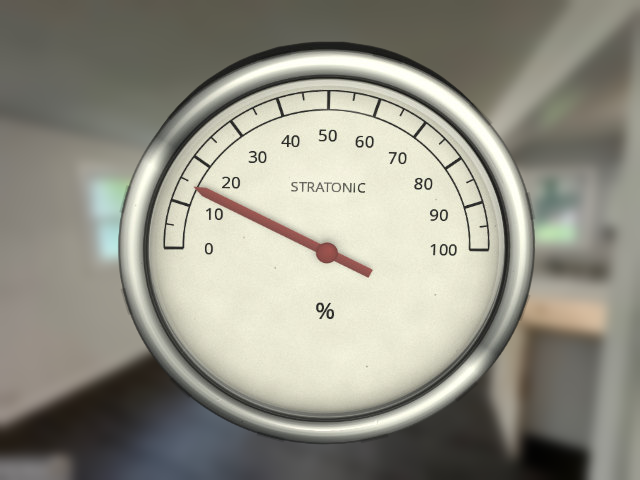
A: 15 (%)
